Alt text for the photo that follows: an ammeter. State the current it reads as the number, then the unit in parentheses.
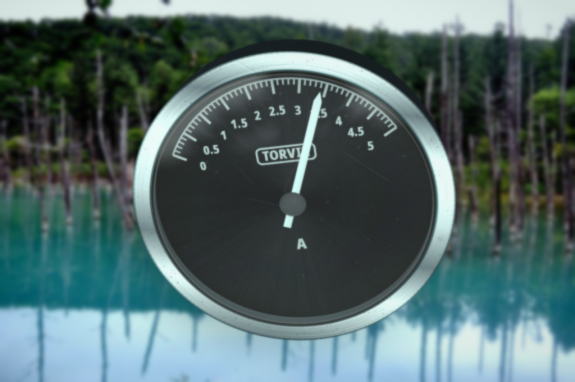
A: 3.4 (A)
